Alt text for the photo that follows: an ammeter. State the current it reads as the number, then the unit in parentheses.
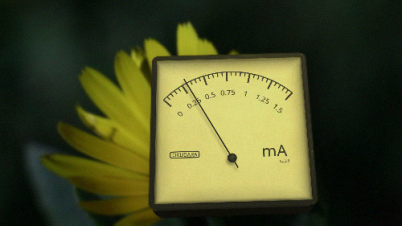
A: 0.3 (mA)
